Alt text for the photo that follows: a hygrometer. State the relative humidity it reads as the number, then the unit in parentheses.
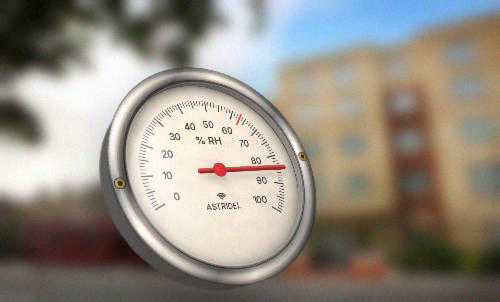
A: 85 (%)
